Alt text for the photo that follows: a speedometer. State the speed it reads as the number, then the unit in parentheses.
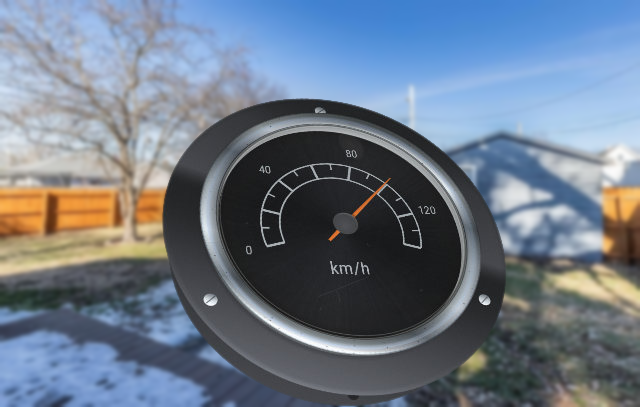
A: 100 (km/h)
